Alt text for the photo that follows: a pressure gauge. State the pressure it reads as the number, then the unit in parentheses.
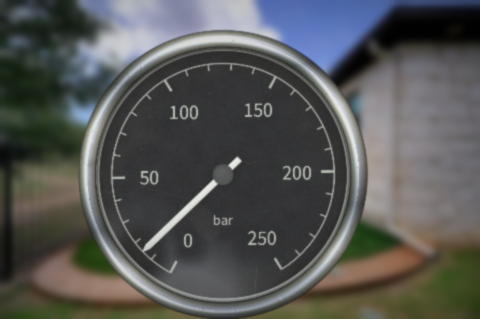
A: 15 (bar)
